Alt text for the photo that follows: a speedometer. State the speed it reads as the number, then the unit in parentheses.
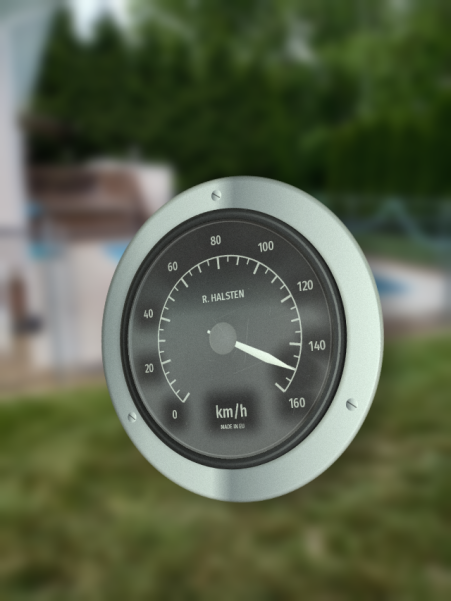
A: 150 (km/h)
